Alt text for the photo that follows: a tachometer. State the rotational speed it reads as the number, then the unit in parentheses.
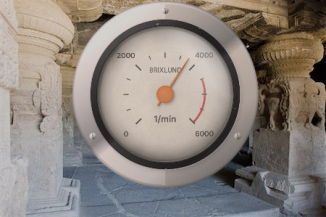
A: 3750 (rpm)
